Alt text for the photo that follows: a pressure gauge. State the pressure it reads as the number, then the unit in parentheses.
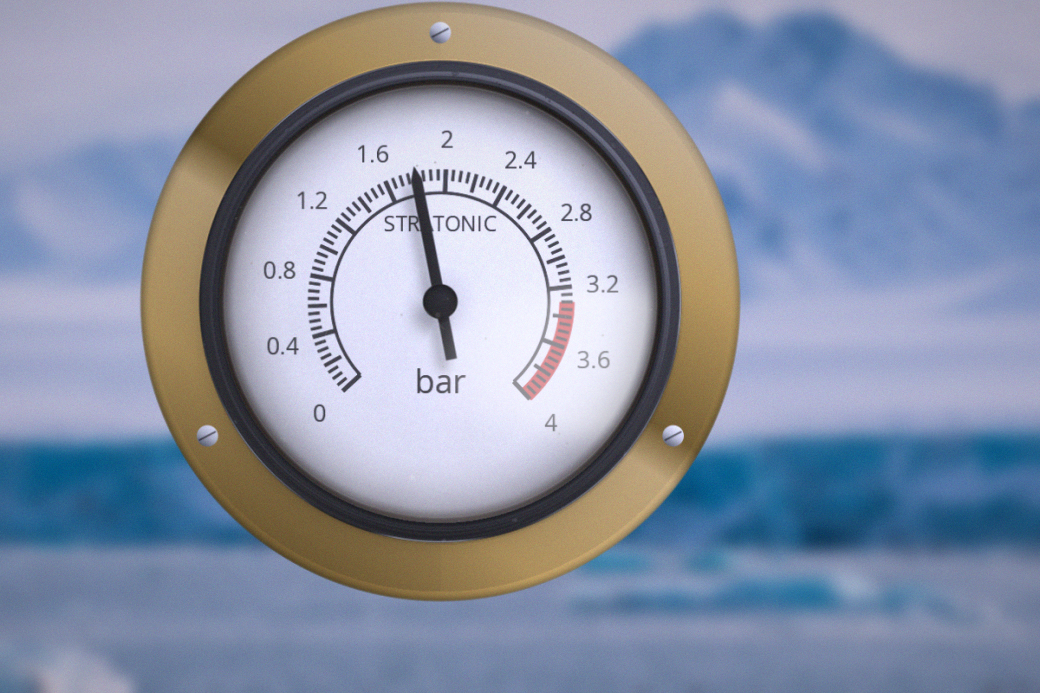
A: 1.8 (bar)
